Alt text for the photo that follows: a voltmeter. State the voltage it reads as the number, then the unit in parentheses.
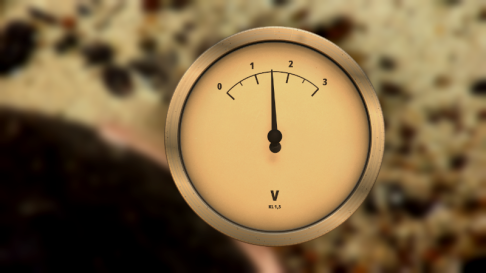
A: 1.5 (V)
